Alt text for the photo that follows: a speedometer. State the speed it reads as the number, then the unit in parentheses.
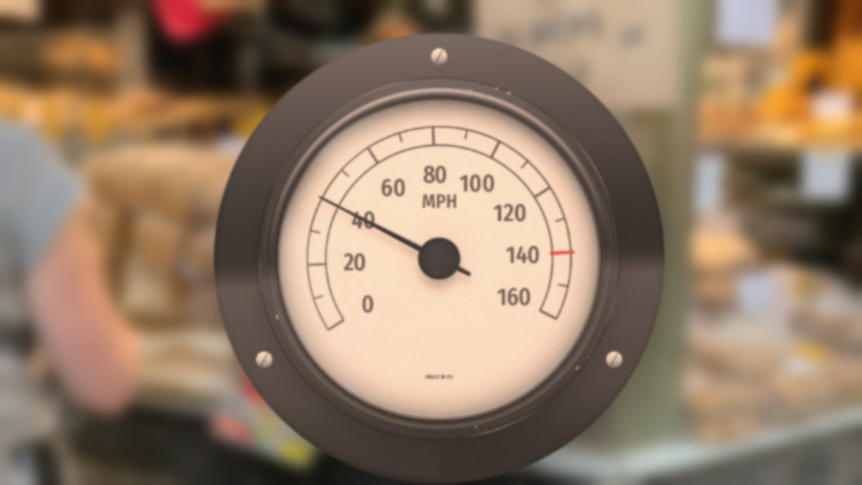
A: 40 (mph)
